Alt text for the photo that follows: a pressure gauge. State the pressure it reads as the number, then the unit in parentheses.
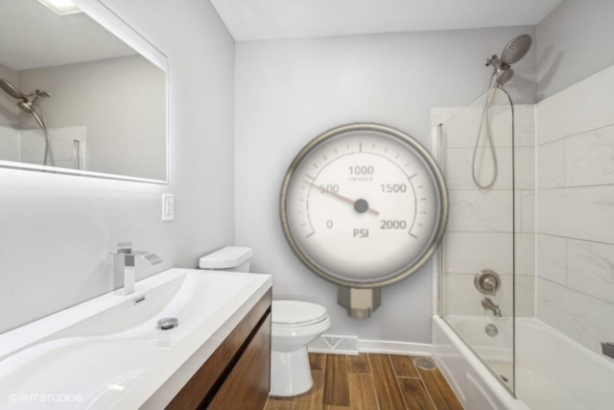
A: 450 (psi)
